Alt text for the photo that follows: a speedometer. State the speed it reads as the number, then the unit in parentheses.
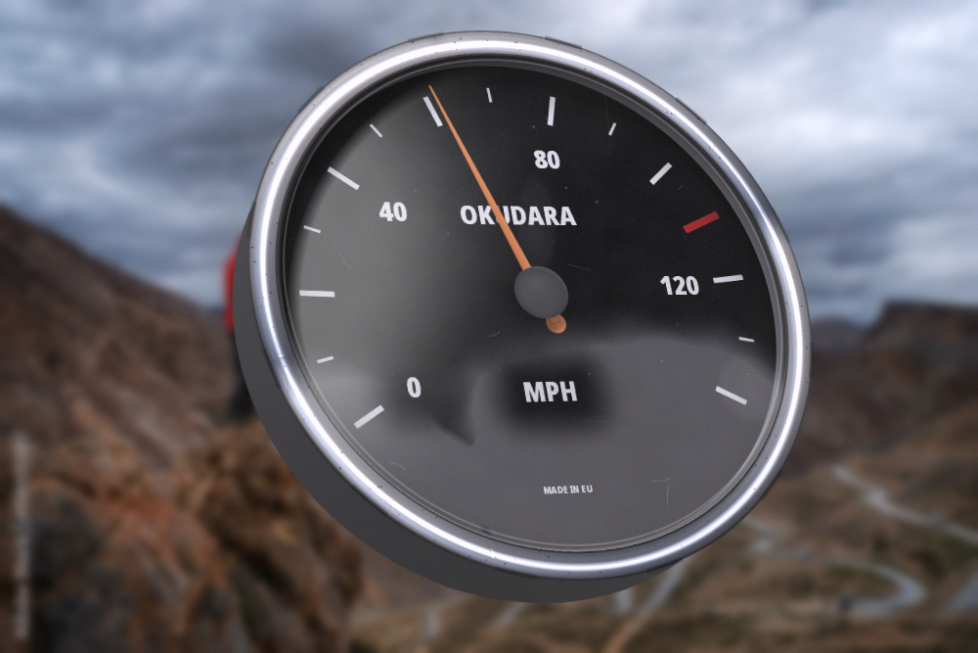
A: 60 (mph)
